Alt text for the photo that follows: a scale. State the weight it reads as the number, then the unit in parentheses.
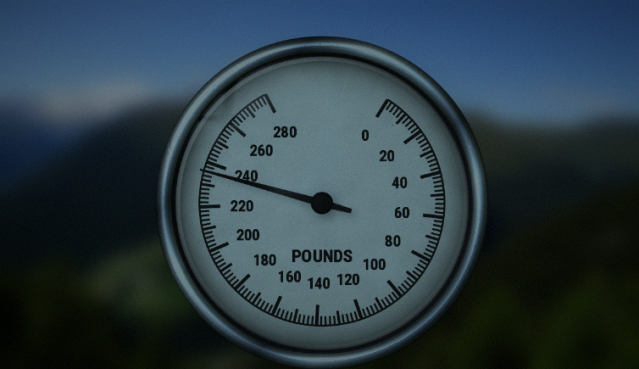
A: 236 (lb)
